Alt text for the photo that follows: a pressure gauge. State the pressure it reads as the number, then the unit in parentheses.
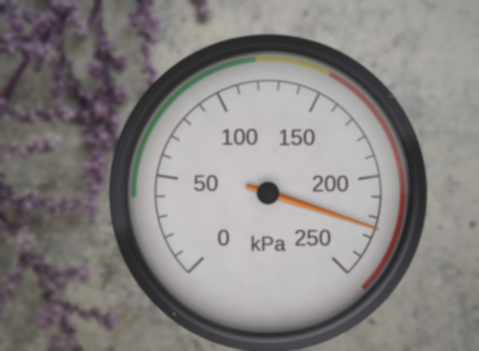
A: 225 (kPa)
